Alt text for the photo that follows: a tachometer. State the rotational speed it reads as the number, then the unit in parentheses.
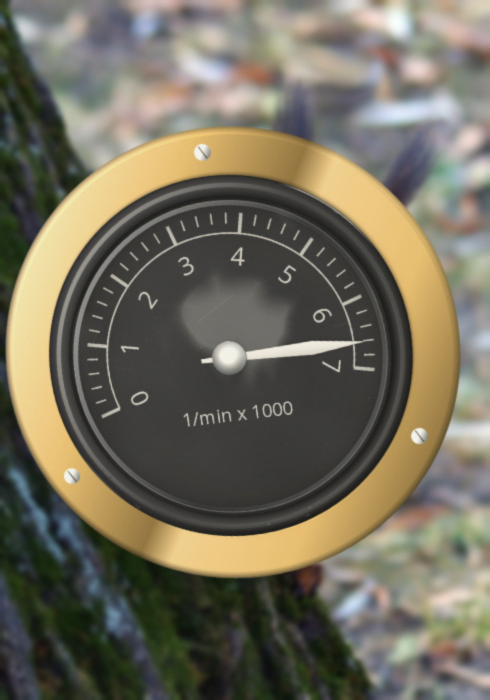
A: 6600 (rpm)
